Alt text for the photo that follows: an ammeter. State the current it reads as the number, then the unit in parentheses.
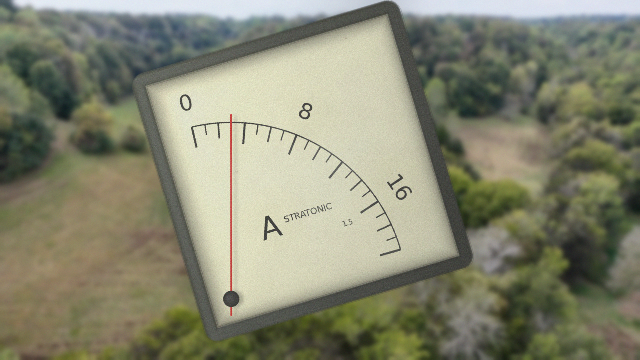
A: 3 (A)
